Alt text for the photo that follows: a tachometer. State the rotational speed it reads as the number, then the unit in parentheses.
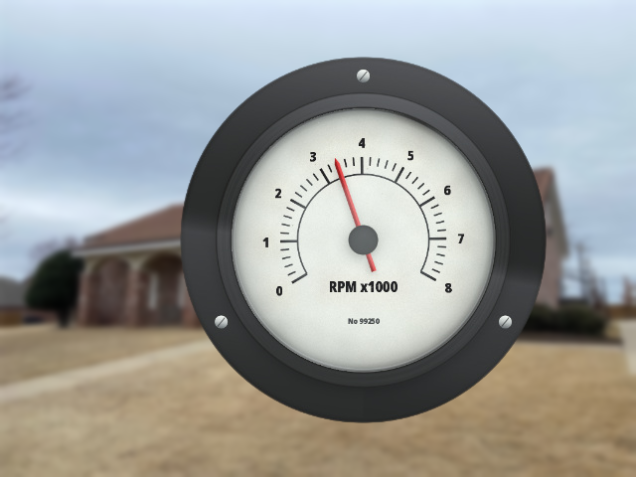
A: 3400 (rpm)
